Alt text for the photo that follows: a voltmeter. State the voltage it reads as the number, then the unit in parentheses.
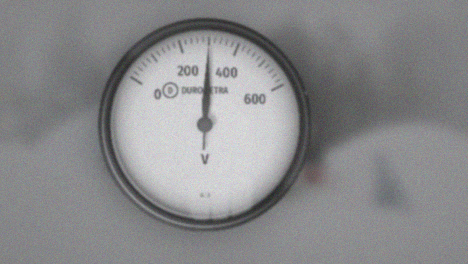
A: 300 (V)
